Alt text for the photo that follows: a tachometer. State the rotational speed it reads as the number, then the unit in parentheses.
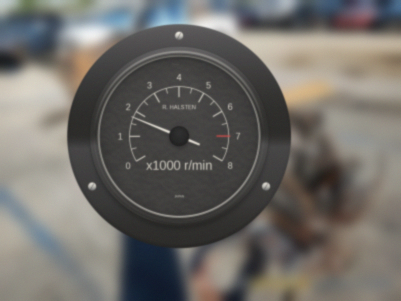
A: 1750 (rpm)
